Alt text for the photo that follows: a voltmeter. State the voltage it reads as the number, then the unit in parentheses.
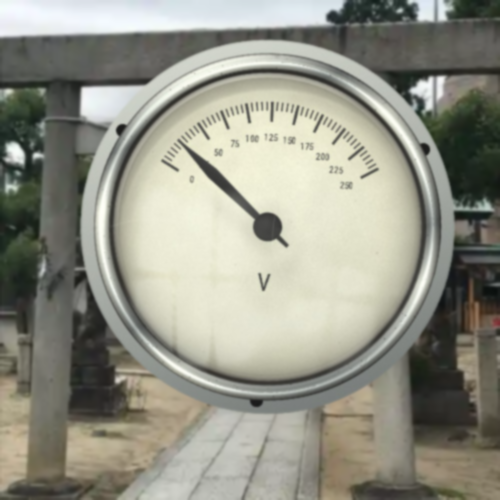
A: 25 (V)
